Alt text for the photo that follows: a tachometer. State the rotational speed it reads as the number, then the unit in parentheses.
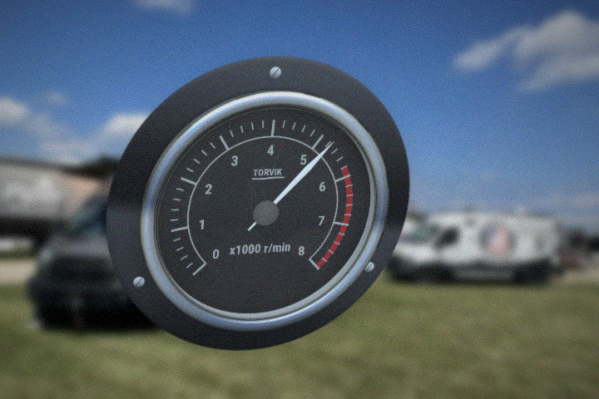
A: 5200 (rpm)
